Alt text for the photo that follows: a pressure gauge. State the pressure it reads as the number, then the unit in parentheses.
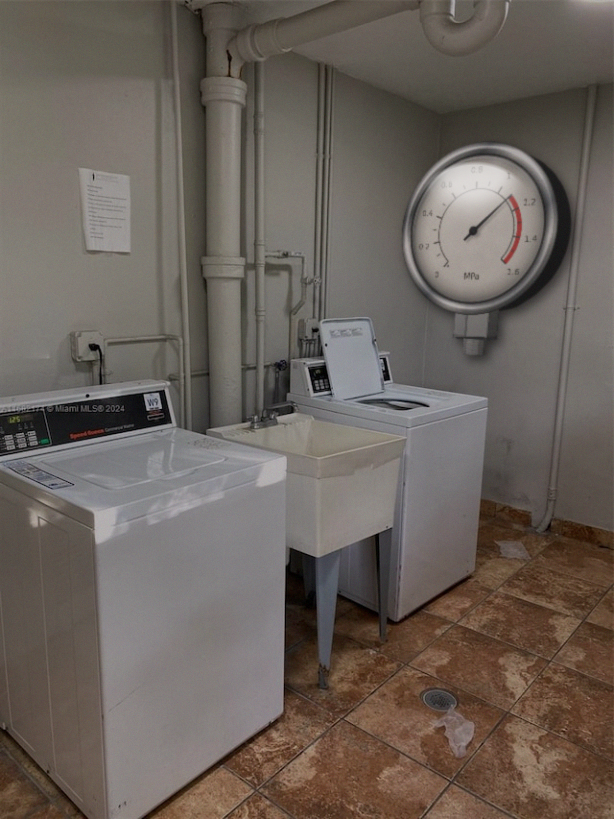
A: 1.1 (MPa)
